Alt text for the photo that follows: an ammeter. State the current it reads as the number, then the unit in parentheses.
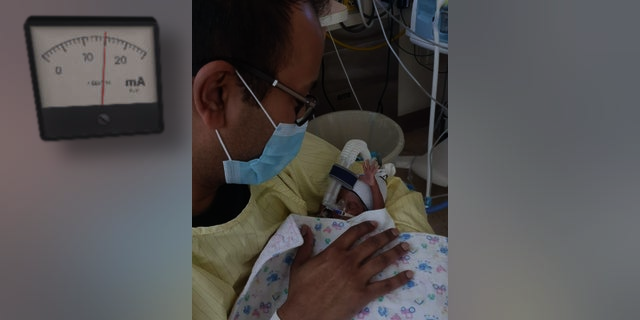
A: 15 (mA)
